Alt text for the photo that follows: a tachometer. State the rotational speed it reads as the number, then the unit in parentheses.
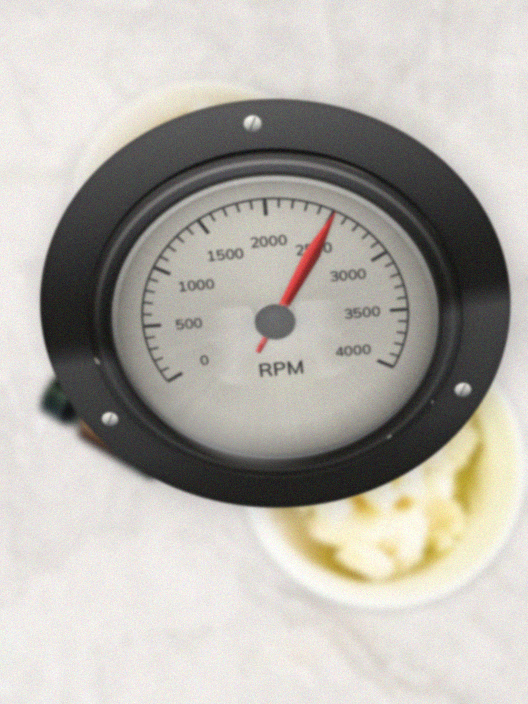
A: 2500 (rpm)
